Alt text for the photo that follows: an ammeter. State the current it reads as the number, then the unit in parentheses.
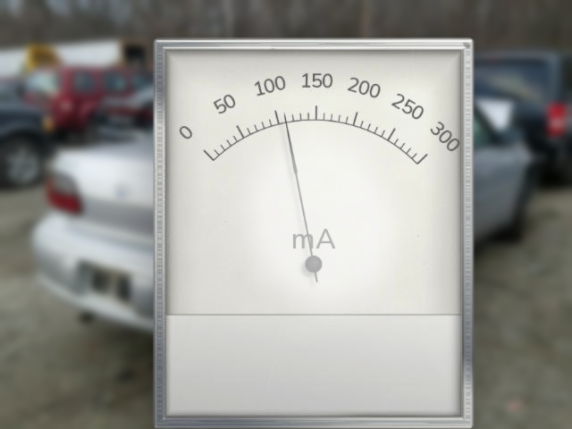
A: 110 (mA)
